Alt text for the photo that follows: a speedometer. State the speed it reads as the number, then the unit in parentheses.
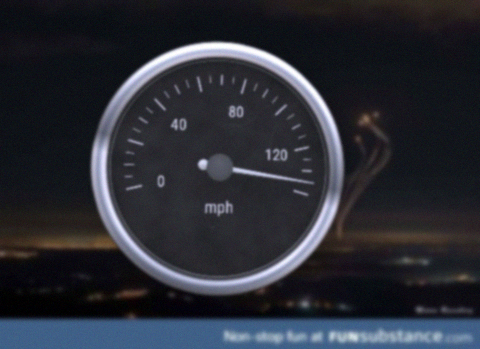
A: 135 (mph)
